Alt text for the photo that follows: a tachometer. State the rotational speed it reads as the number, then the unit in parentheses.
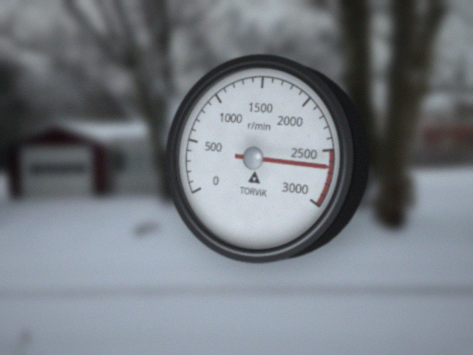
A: 2650 (rpm)
